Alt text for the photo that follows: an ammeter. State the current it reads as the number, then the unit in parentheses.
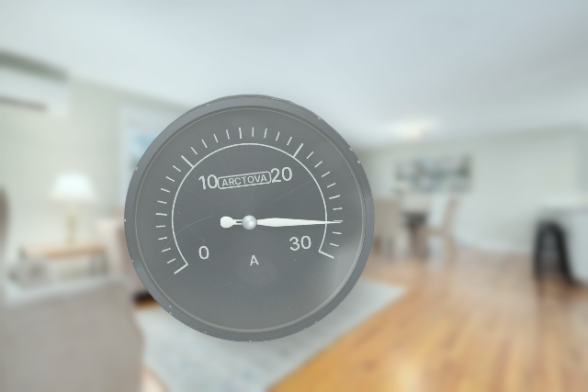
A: 27 (A)
